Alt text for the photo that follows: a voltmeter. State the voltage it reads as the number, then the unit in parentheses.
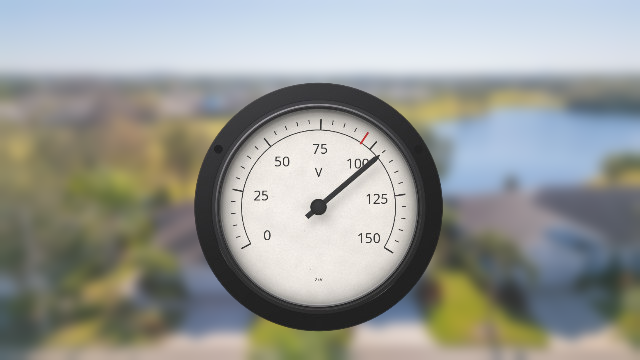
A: 105 (V)
